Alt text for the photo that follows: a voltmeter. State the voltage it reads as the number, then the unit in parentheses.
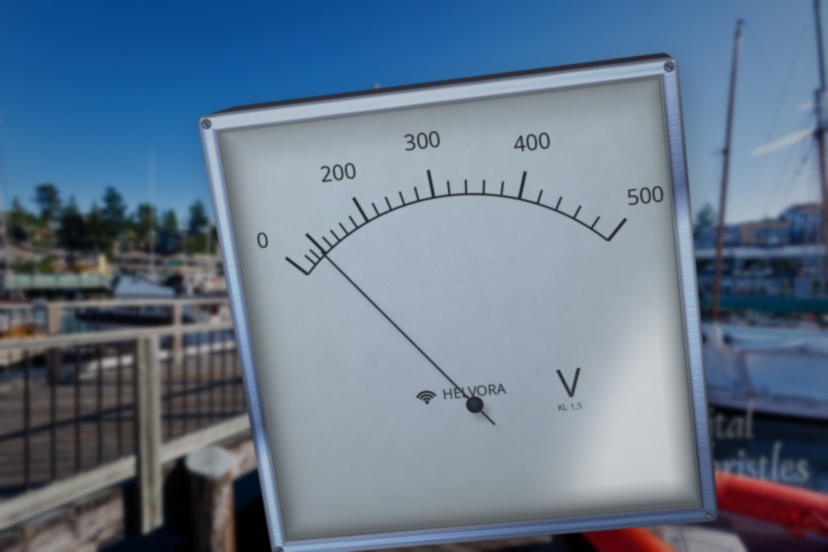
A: 100 (V)
